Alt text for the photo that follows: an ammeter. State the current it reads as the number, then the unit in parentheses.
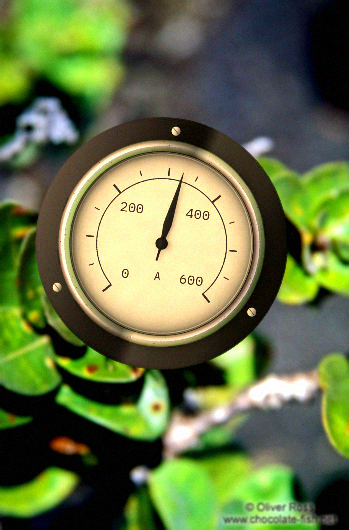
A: 325 (A)
